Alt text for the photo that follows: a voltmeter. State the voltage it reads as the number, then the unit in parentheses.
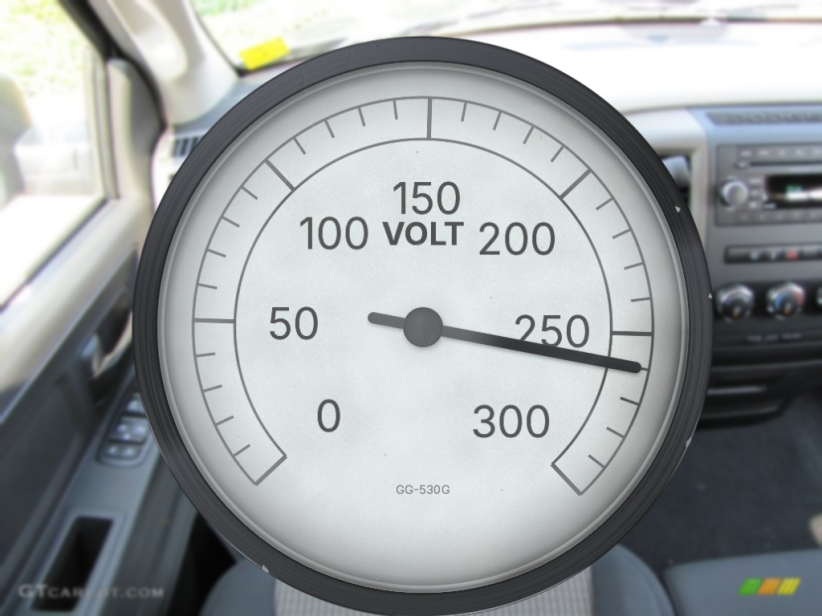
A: 260 (V)
